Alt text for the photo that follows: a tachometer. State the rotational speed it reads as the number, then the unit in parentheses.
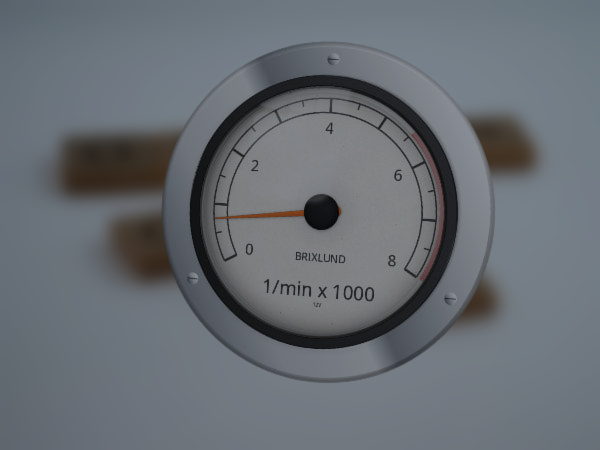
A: 750 (rpm)
